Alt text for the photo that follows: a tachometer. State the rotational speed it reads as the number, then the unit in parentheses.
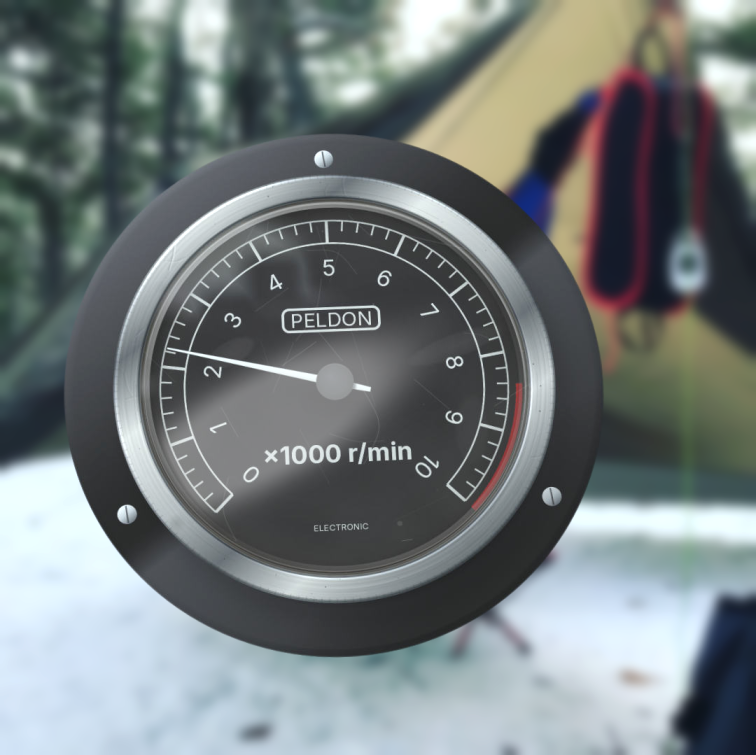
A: 2200 (rpm)
